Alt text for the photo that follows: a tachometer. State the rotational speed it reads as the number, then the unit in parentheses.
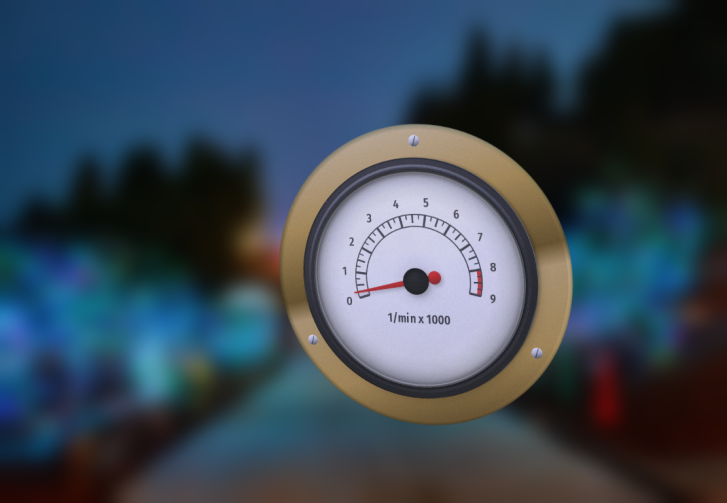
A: 250 (rpm)
